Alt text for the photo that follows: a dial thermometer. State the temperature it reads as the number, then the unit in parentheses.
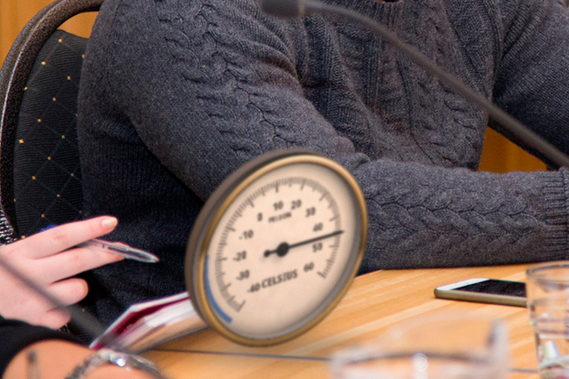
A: 45 (°C)
